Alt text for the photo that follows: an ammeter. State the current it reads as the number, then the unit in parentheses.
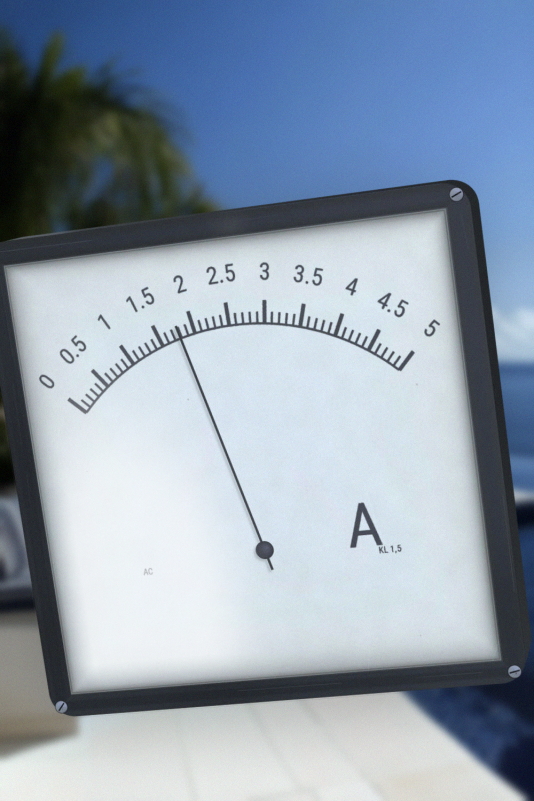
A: 1.8 (A)
